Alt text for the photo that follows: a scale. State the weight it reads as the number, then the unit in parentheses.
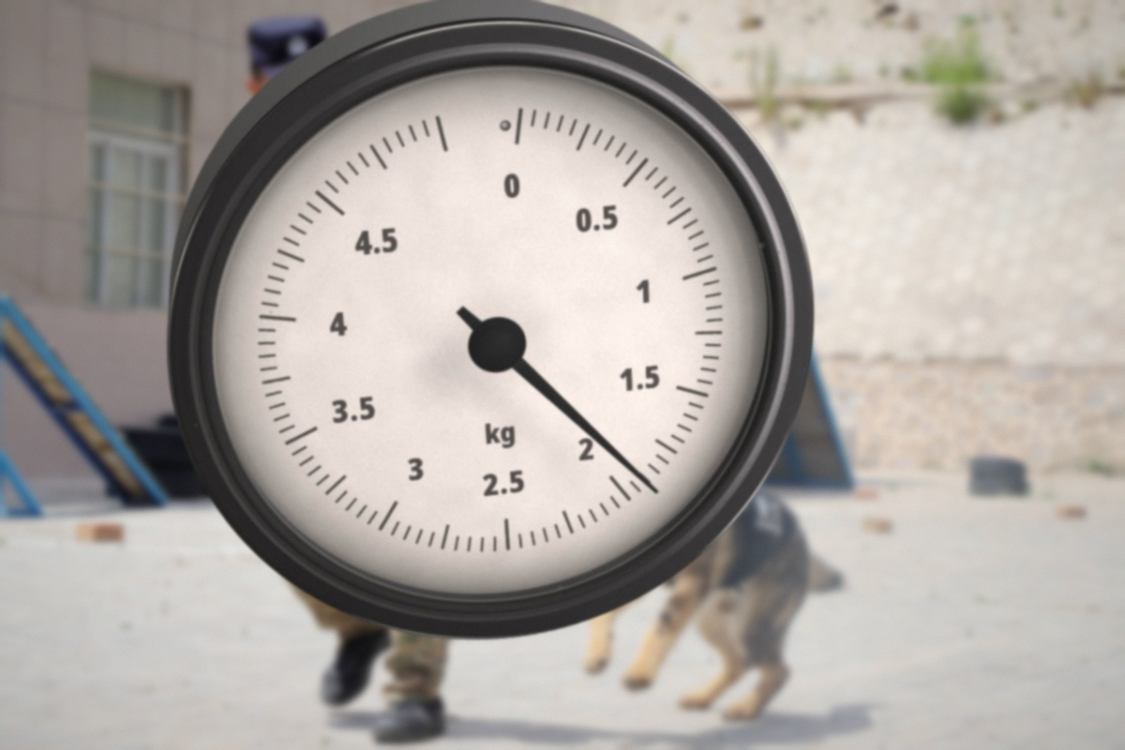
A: 1.9 (kg)
